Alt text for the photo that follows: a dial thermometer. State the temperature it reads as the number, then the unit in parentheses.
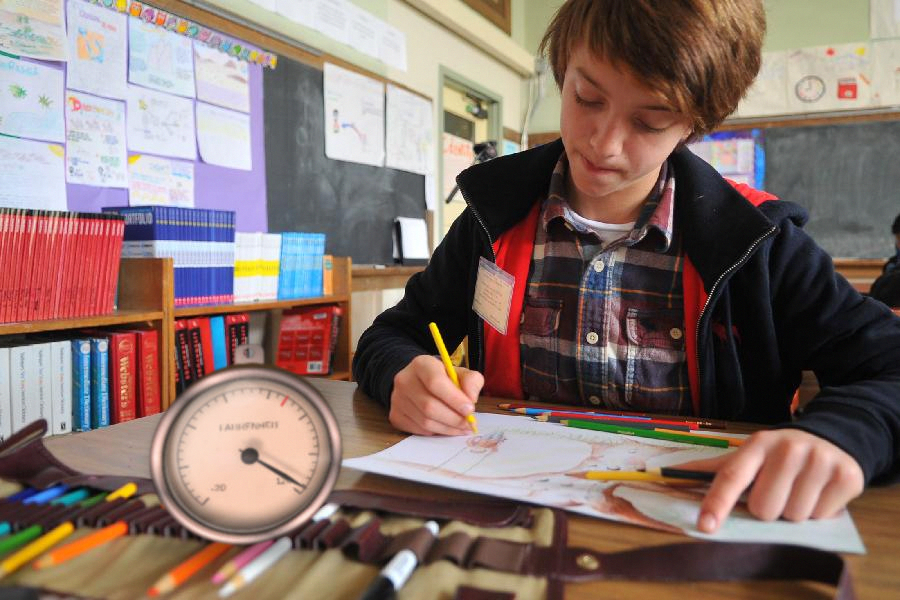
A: 116 (°F)
